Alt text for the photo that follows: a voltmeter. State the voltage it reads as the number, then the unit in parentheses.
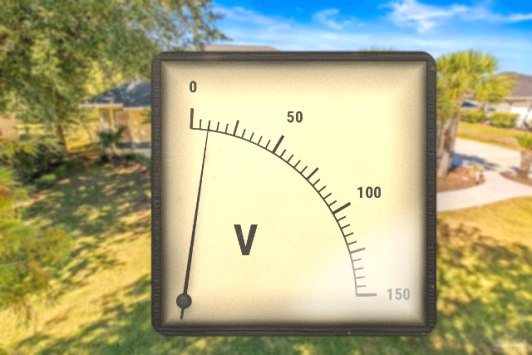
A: 10 (V)
